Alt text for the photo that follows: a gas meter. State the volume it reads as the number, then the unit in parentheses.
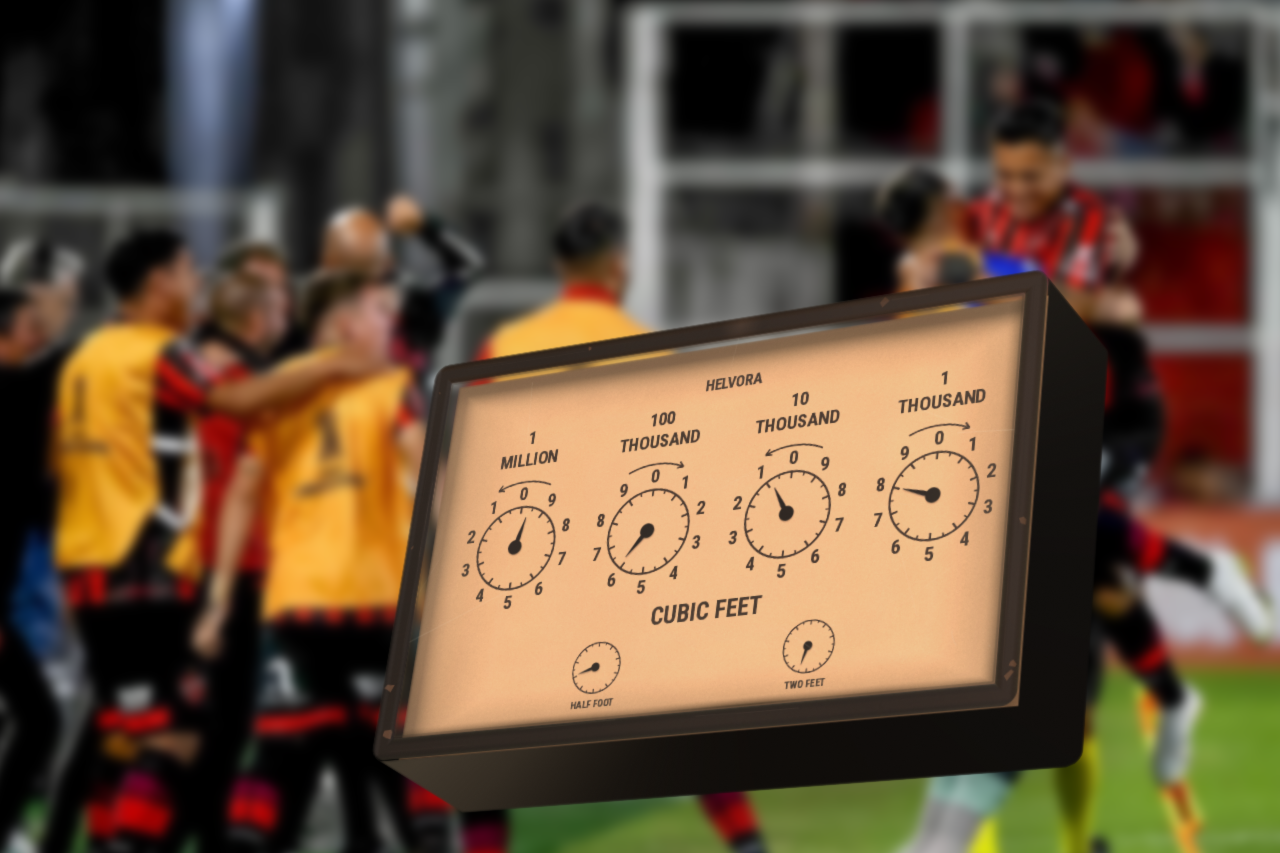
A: 960800 (ft³)
